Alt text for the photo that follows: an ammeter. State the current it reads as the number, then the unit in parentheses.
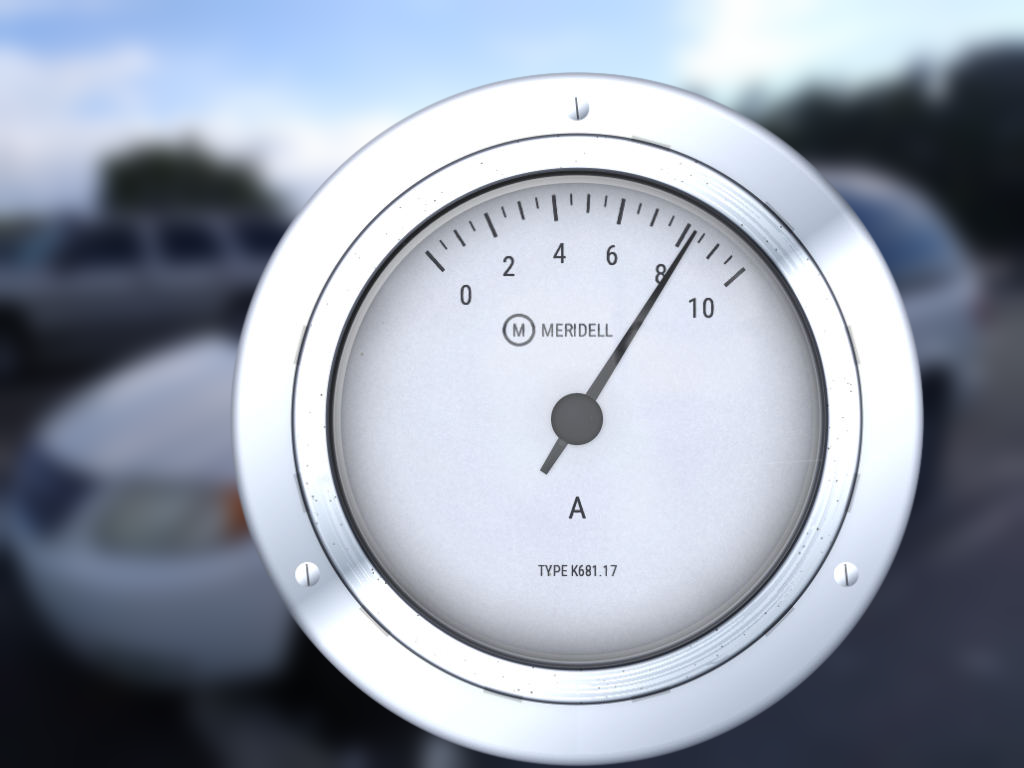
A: 8.25 (A)
